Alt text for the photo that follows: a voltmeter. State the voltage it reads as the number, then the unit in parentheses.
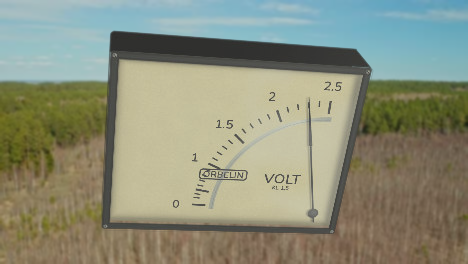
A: 2.3 (V)
